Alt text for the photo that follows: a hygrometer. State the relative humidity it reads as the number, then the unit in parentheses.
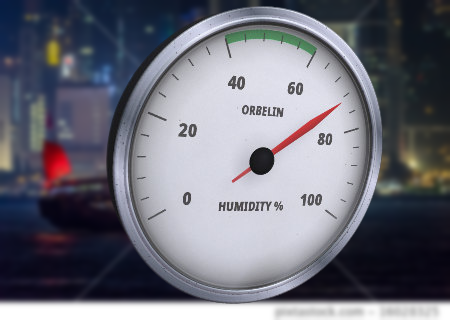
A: 72 (%)
